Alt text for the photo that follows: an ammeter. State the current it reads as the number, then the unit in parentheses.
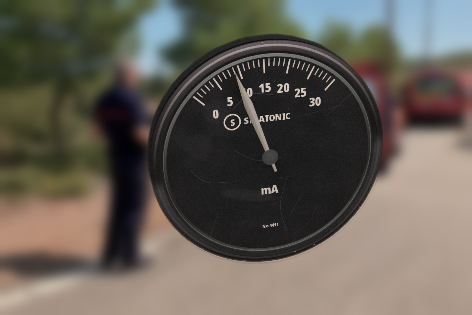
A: 9 (mA)
